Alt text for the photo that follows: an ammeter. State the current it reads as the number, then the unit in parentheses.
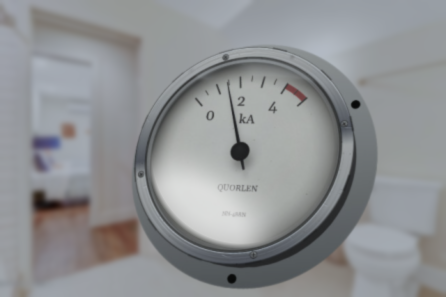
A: 1.5 (kA)
